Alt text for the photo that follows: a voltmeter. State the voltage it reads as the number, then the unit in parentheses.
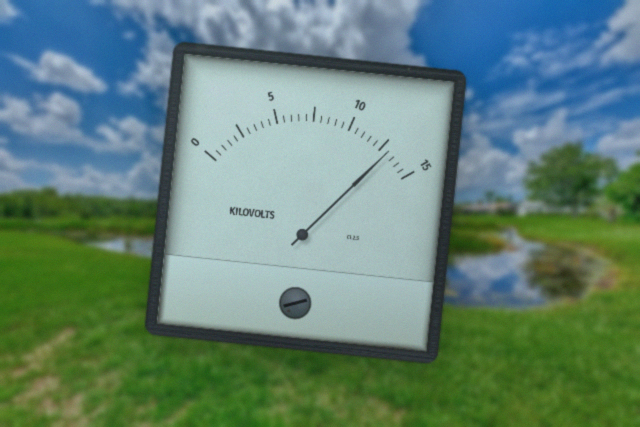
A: 13 (kV)
